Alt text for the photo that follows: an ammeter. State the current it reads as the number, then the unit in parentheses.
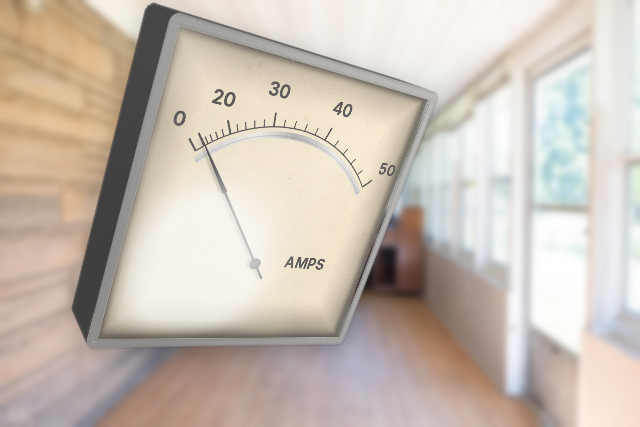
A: 10 (A)
